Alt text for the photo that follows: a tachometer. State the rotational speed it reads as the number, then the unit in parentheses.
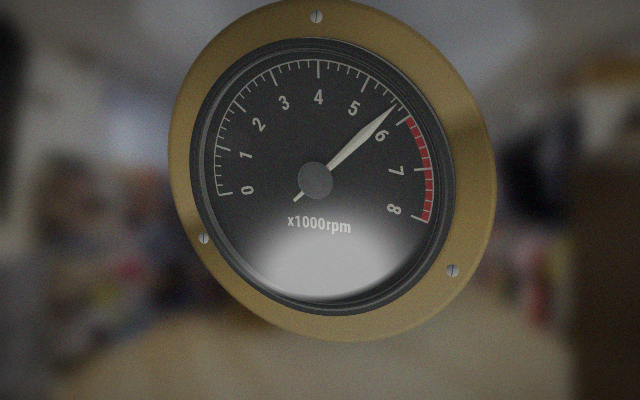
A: 5700 (rpm)
